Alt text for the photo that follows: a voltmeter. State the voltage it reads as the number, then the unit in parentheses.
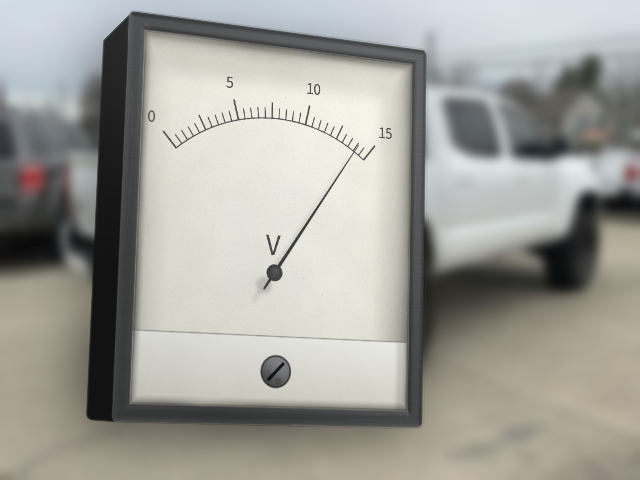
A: 14 (V)
